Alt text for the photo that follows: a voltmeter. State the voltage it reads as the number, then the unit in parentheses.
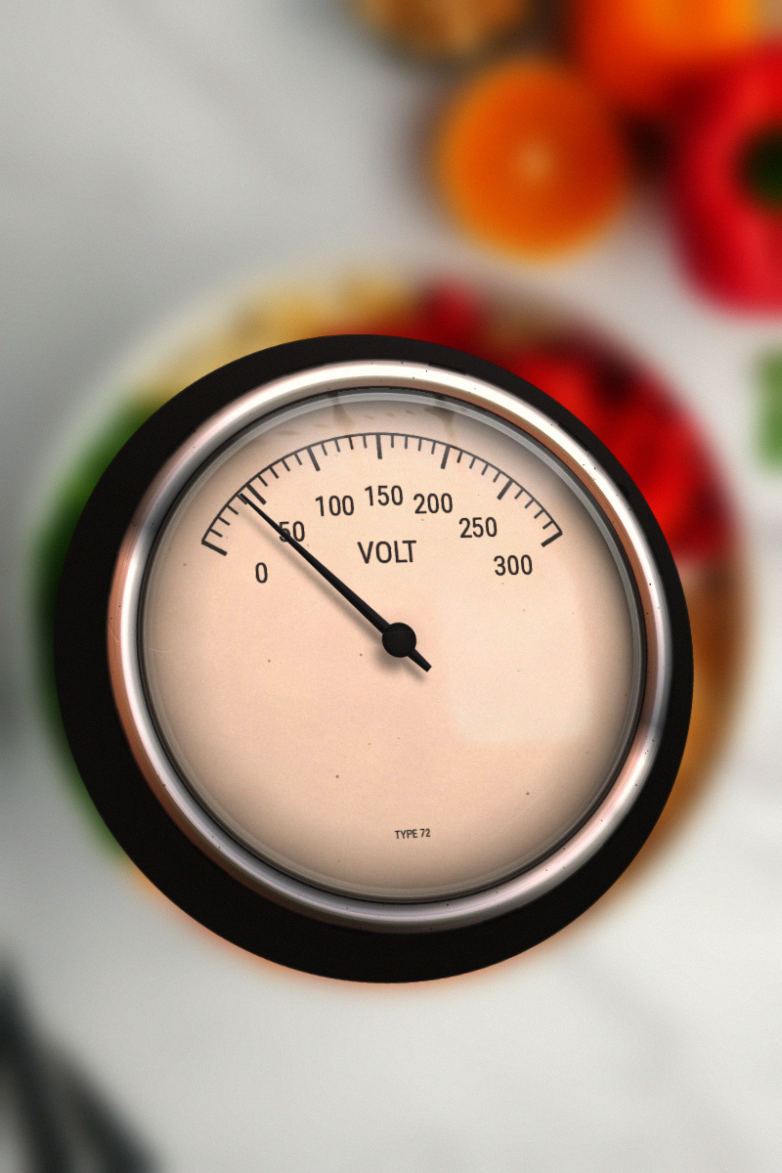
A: 40 (V)
